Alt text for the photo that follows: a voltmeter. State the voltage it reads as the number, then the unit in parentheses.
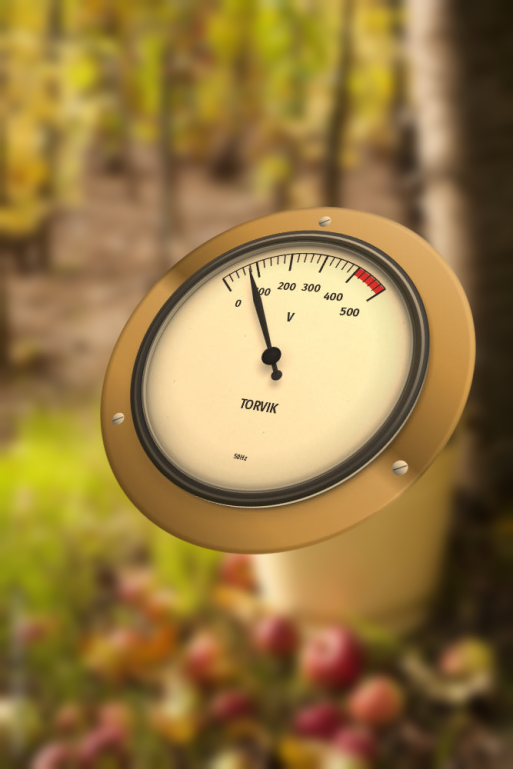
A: 80 (V)
